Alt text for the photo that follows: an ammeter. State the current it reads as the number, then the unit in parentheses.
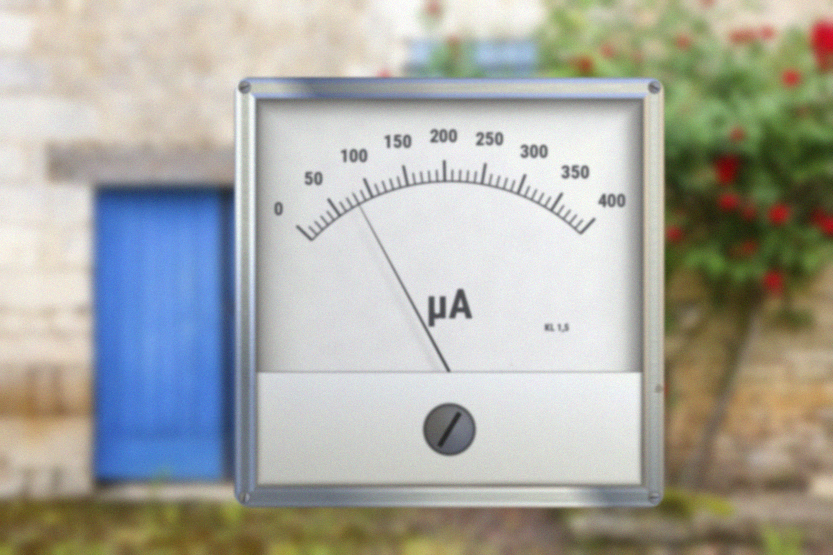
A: 80 (µA)
